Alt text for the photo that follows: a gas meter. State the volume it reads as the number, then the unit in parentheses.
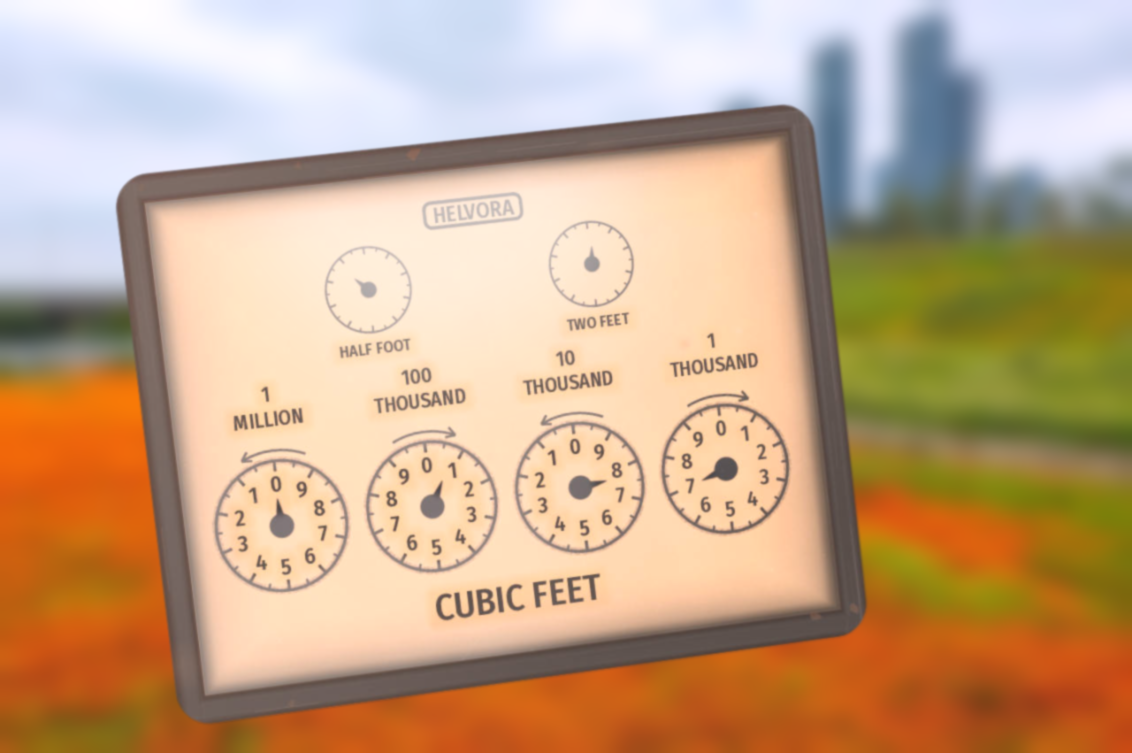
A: 7700 (ft³)
